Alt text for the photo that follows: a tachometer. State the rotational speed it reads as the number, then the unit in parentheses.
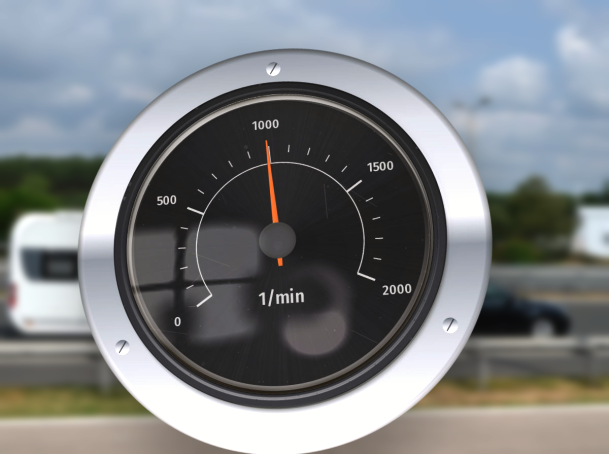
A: 1000 (rpm)
